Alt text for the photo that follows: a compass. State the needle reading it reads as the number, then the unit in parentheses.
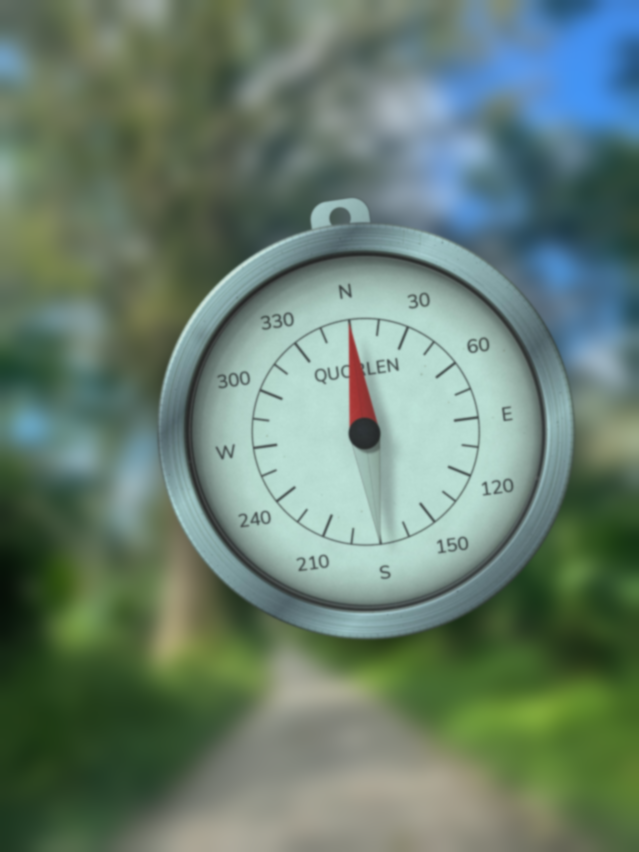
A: 0 (°)
